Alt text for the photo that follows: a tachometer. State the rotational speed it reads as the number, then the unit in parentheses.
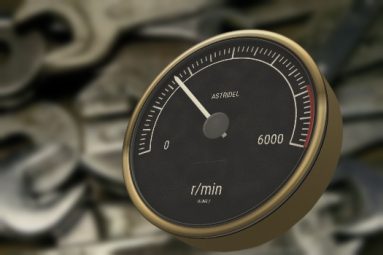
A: 1700 (rpm)
